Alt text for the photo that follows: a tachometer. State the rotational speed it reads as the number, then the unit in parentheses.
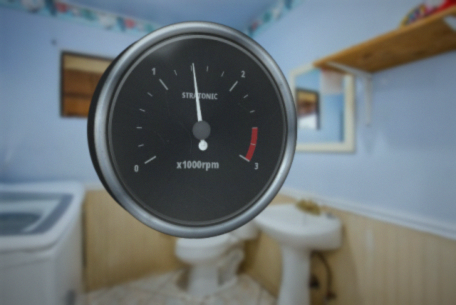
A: 1400 (rpm)
